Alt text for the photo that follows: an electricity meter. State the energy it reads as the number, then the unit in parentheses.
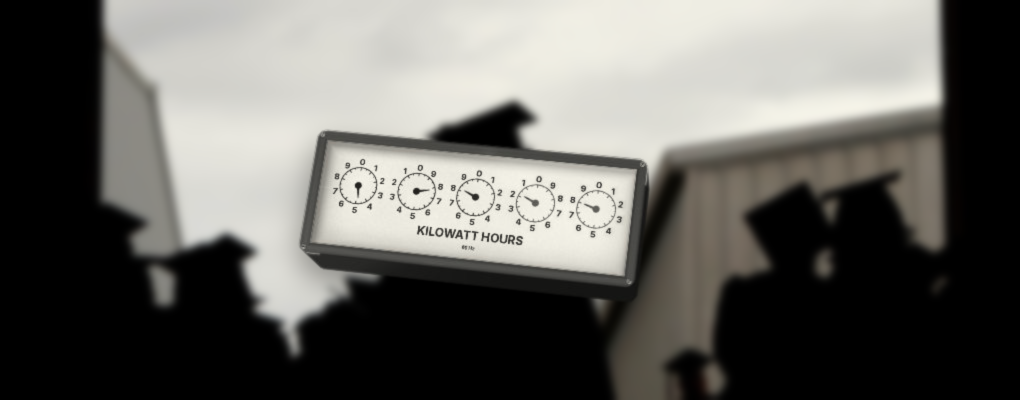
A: 47818 (kWh)
